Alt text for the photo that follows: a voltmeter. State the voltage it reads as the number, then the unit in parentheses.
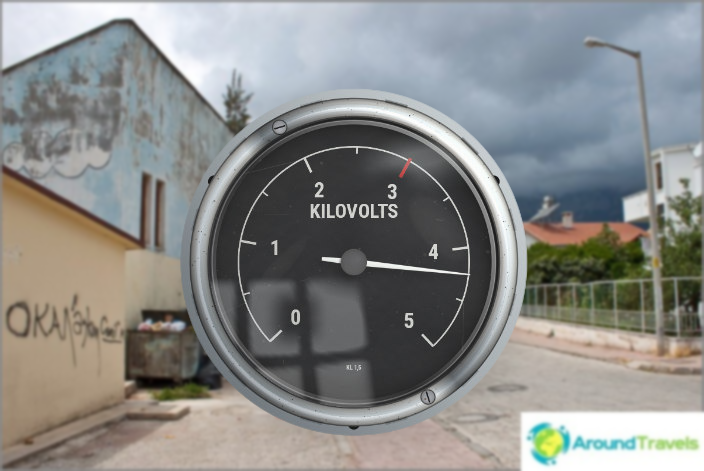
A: 4.25 (kV)
